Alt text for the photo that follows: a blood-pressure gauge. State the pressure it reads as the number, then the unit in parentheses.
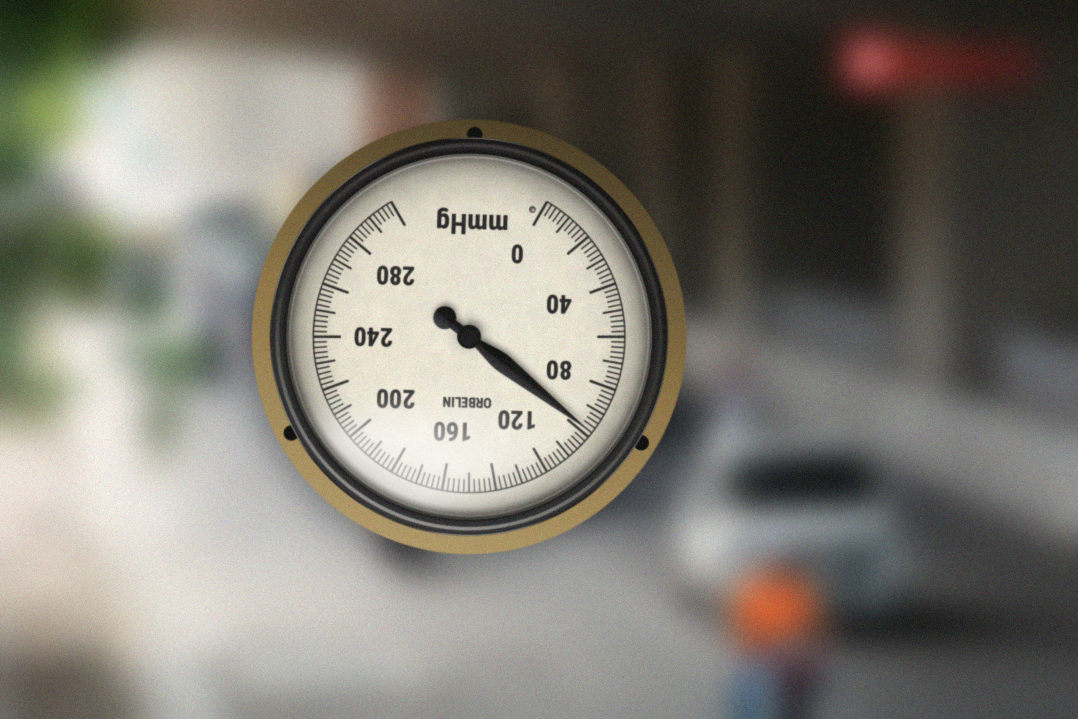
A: 98 (mmHg)
